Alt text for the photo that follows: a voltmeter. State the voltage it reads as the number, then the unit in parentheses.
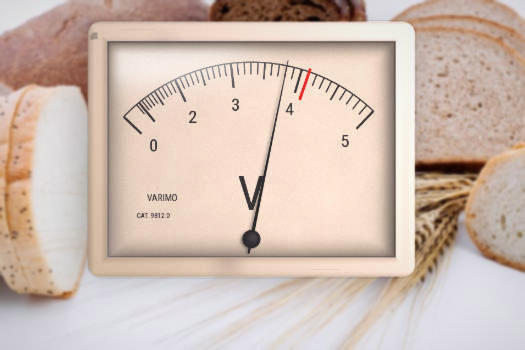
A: 3.8 (V)
